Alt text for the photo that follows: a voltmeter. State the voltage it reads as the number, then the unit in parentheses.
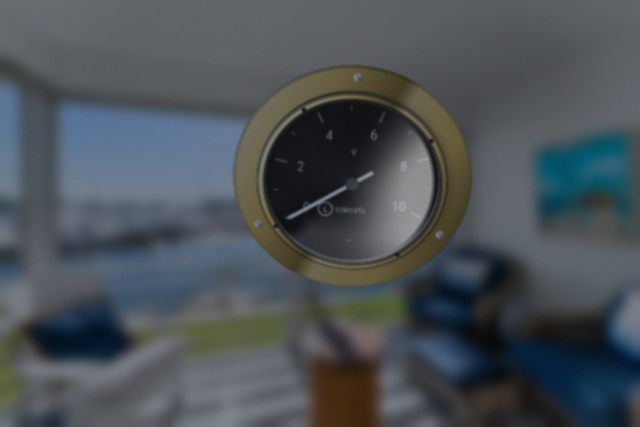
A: 0 (V)
